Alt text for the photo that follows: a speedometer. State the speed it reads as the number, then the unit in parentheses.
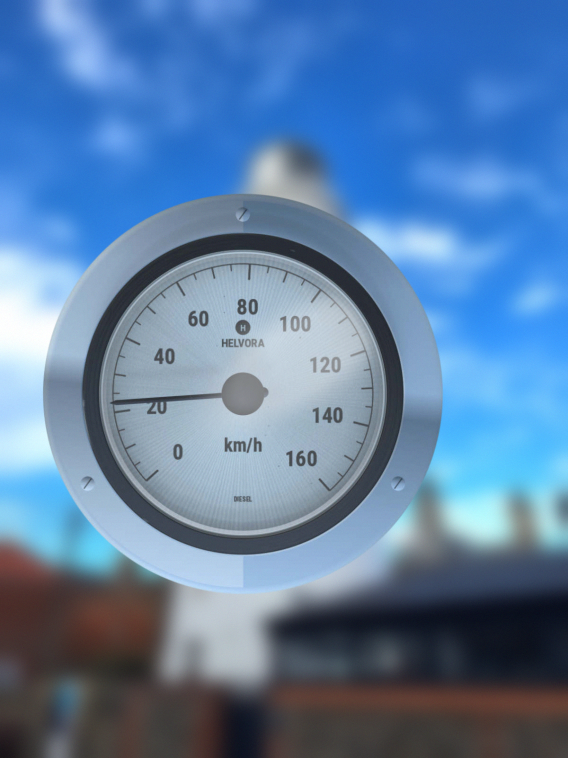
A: 22.5 (km/h)
